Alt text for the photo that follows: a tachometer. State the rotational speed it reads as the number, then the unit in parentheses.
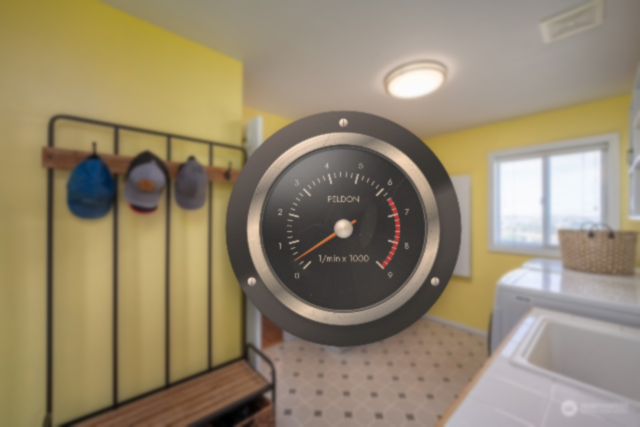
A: 400 (rpm)
